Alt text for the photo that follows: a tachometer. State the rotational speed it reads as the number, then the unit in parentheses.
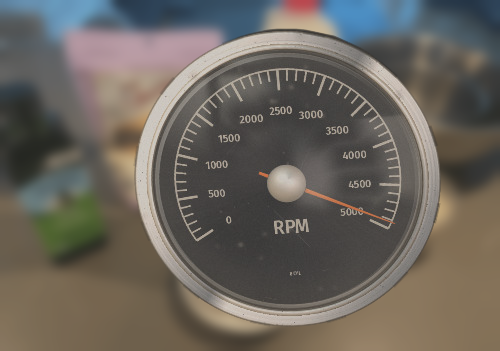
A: 4900 (rpm)
